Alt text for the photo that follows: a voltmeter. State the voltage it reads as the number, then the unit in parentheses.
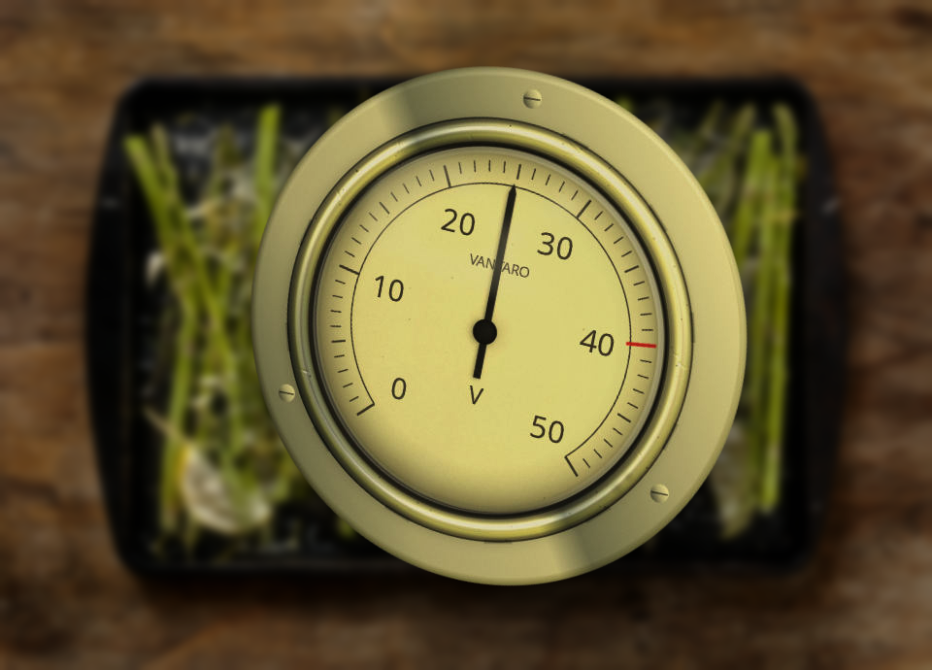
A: 25 (V)
